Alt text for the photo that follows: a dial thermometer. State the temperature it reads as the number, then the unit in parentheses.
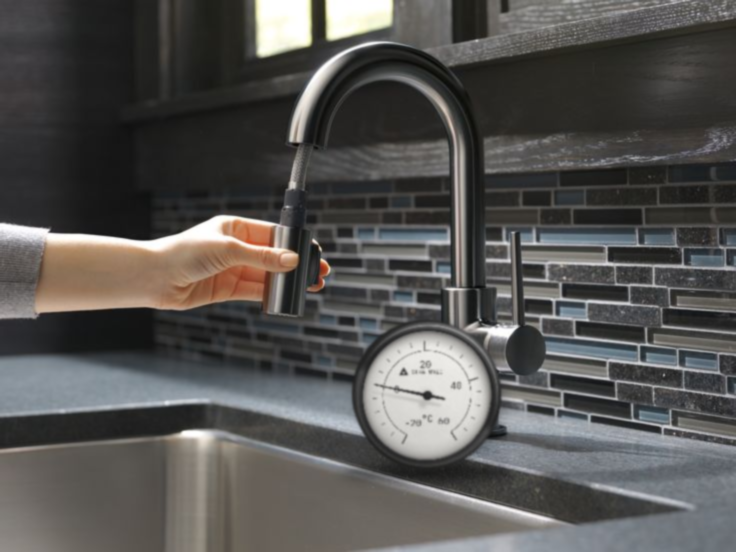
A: 0 (°C)
